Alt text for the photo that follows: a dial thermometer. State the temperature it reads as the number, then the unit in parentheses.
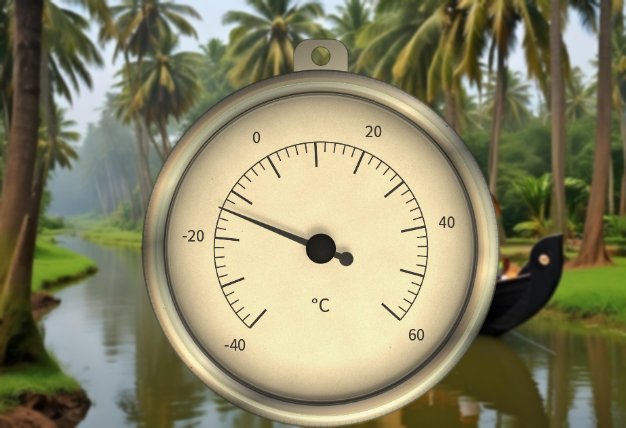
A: -14 (°C)
